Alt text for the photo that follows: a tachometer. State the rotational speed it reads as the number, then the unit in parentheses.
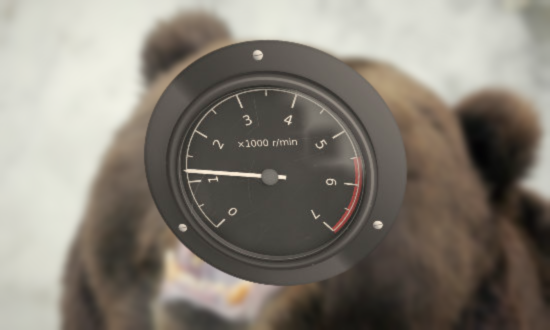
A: 1250 (rpm)
